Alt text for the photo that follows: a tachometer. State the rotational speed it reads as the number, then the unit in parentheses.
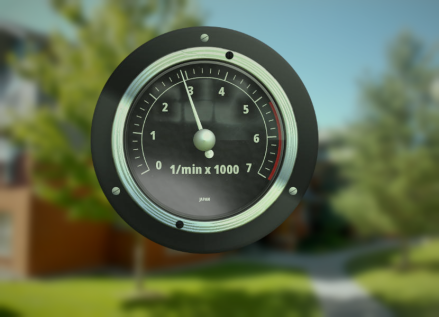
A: 2900 (rpm)
